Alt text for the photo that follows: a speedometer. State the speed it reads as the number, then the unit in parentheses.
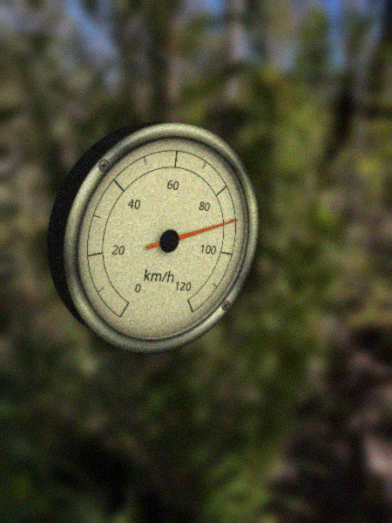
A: 90 (km/h)
